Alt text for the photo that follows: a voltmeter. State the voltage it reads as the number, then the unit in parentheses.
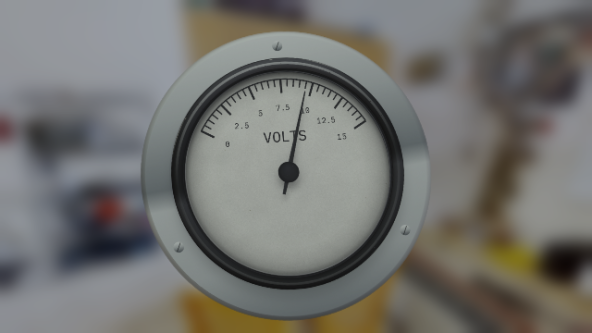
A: 9.5 (V)
